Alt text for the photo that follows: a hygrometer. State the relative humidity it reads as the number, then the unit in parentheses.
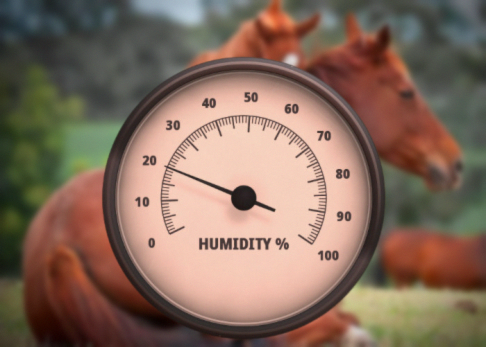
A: 20 (%)
